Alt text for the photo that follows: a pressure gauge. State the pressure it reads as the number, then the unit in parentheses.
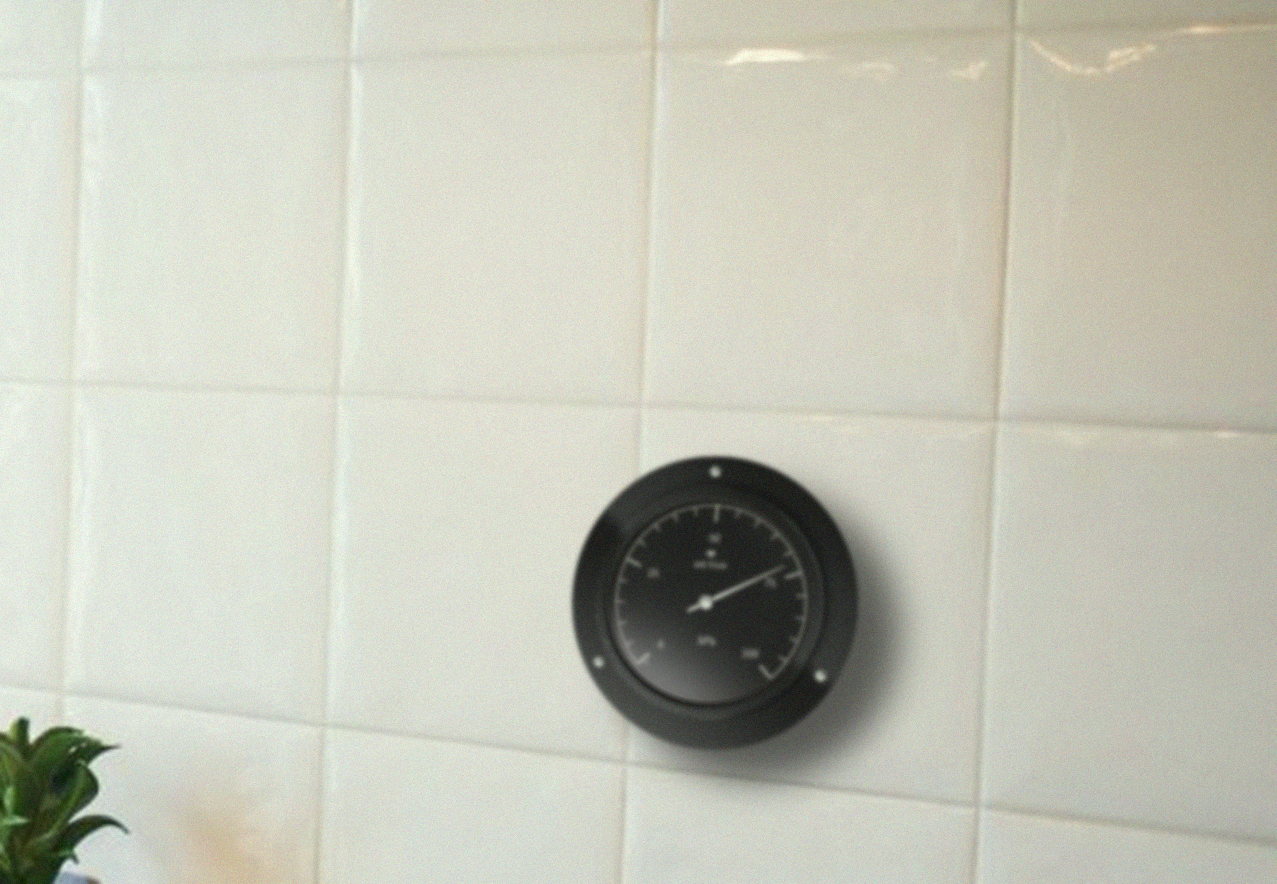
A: 72.5 (kPa)
